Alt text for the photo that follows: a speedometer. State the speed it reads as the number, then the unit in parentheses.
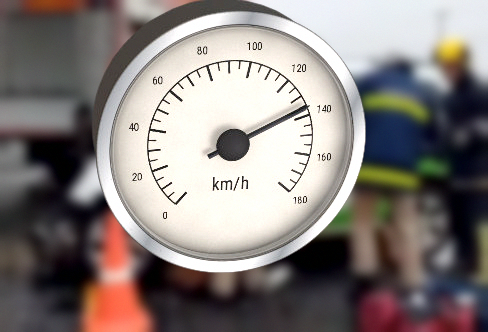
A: 135 (km/h)
